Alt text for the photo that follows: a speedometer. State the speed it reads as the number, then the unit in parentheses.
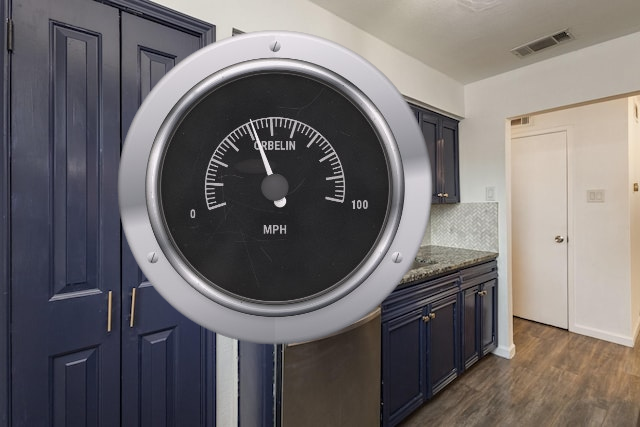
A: 42 (mph)
